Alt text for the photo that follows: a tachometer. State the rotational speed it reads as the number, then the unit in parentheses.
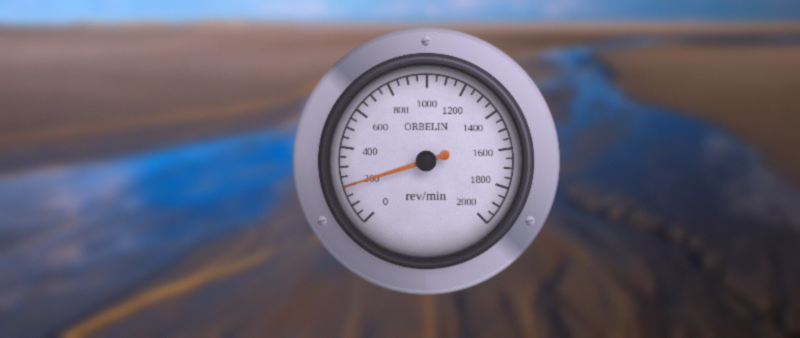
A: 200 (rpm)
